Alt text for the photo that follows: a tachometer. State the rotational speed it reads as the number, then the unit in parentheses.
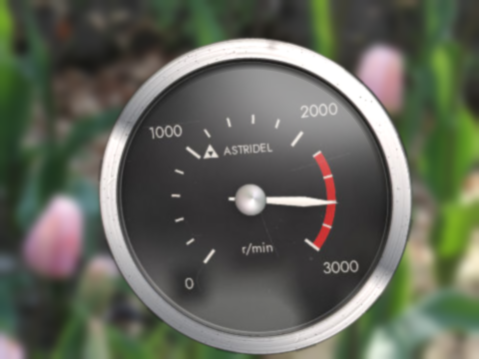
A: 2600 (rpm)
